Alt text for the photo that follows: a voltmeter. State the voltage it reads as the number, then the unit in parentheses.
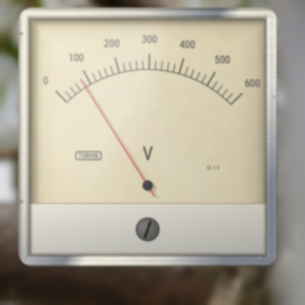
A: 80 (V)
